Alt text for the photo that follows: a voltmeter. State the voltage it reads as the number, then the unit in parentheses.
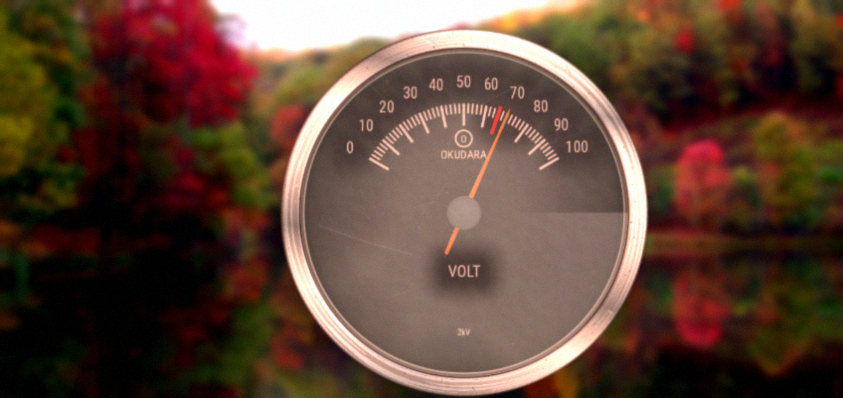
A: 70 (V)
